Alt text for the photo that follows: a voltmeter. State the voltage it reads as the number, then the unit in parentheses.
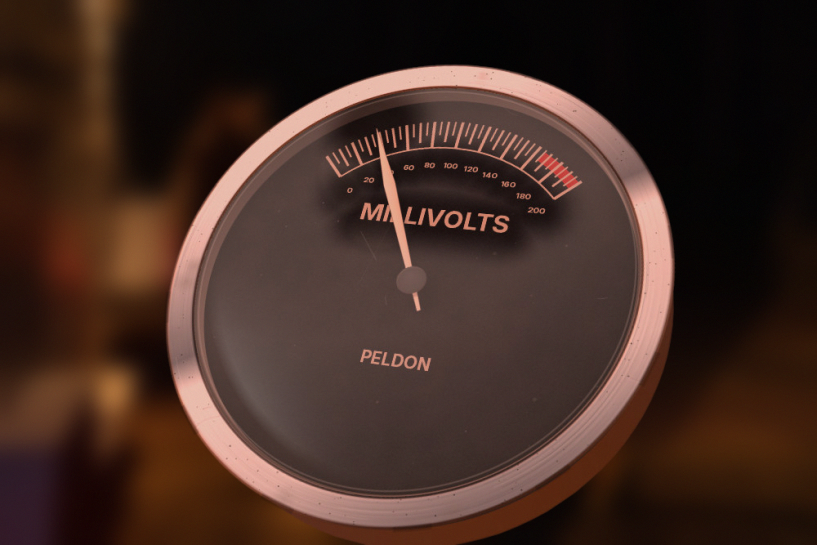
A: 40 (mV)
